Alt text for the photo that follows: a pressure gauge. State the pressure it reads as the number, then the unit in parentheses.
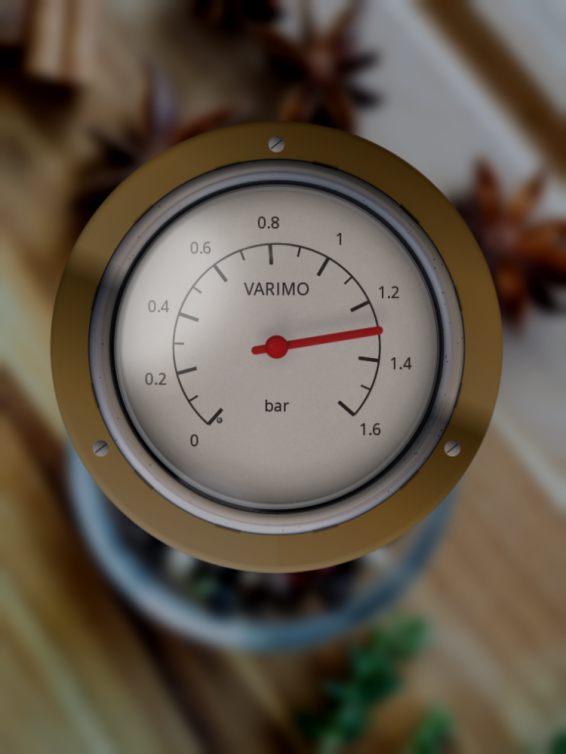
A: 1.3 (bar)
